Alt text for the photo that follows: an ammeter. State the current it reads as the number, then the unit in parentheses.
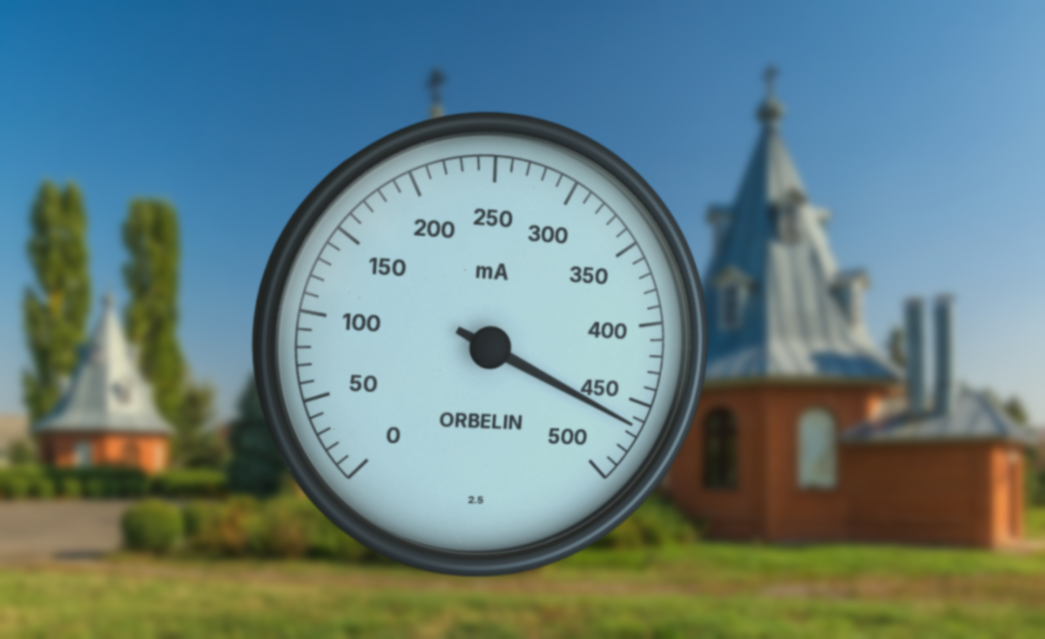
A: 465 (mA)
